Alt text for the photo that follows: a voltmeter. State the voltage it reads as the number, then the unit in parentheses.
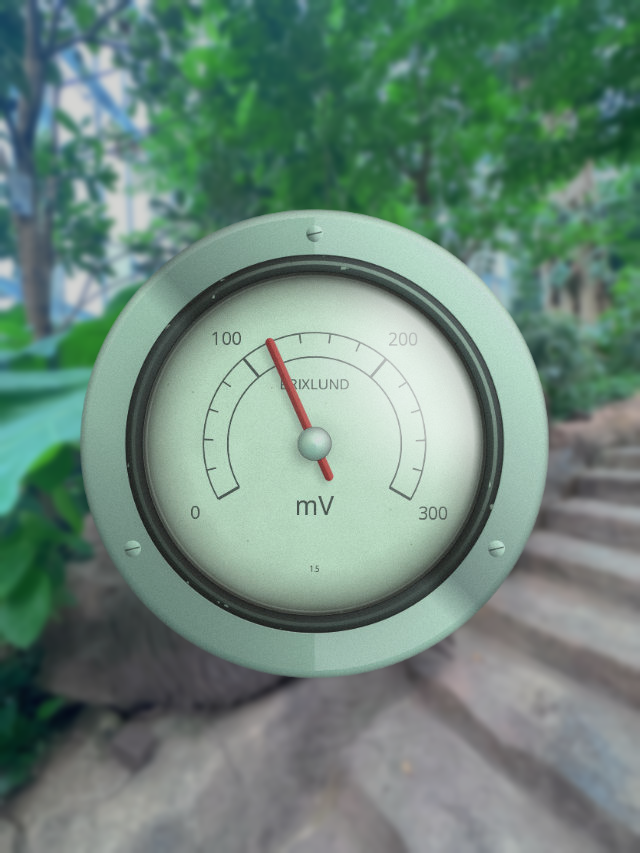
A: 120 (mV)
